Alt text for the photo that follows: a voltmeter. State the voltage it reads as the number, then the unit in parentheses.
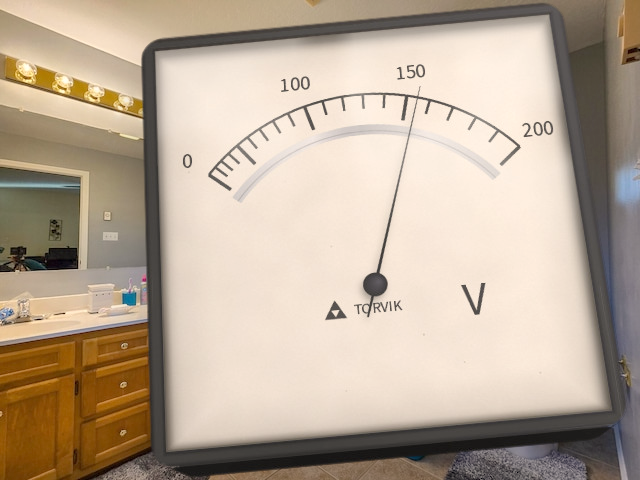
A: 155 (V)
